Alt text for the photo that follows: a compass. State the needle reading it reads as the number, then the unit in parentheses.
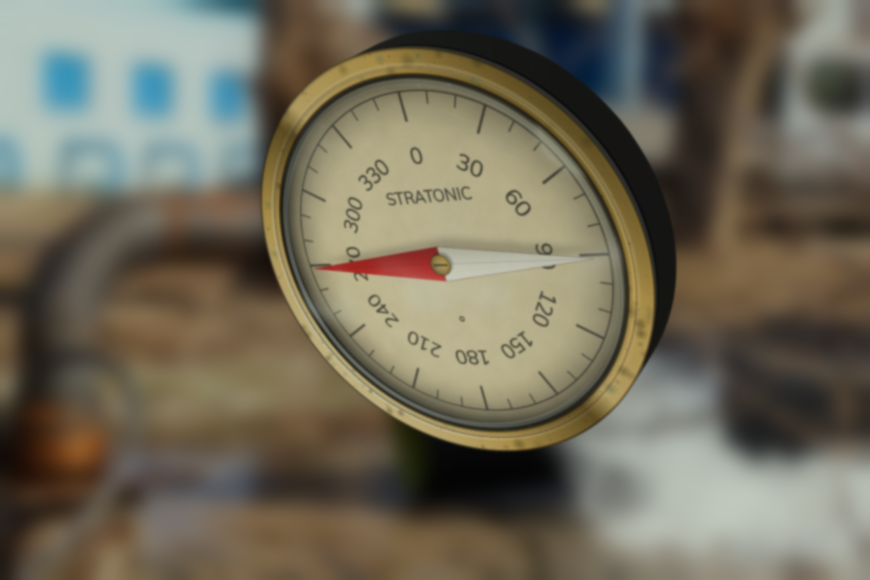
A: 270 (°)
